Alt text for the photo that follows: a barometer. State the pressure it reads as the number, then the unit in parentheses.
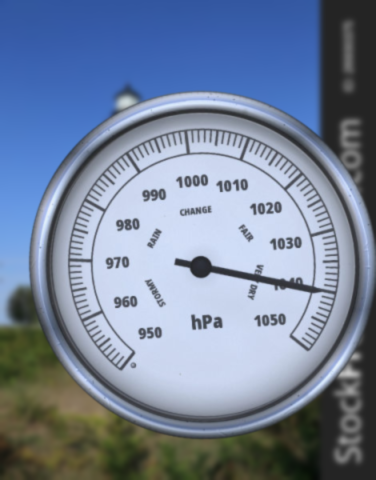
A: 1040 (hPa)
